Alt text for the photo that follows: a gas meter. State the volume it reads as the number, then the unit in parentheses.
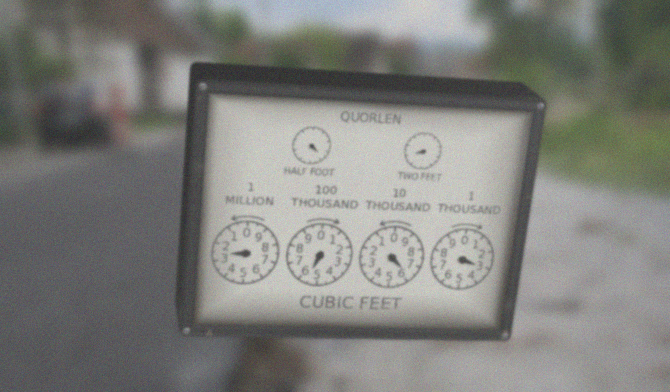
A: 256300 (ft³)
